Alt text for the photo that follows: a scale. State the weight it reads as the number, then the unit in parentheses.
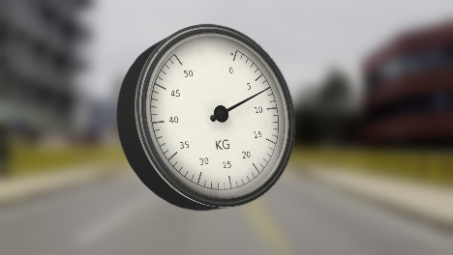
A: 7 (kg)
